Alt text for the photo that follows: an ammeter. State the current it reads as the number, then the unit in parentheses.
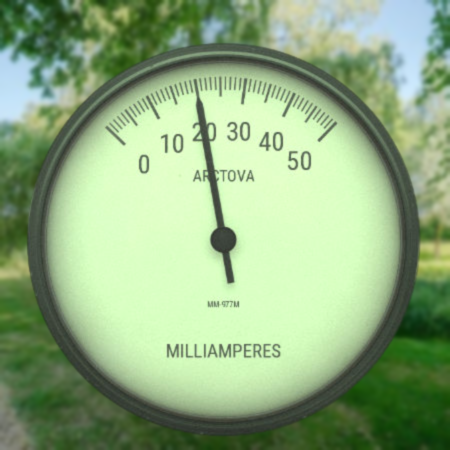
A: 20 (mA)
